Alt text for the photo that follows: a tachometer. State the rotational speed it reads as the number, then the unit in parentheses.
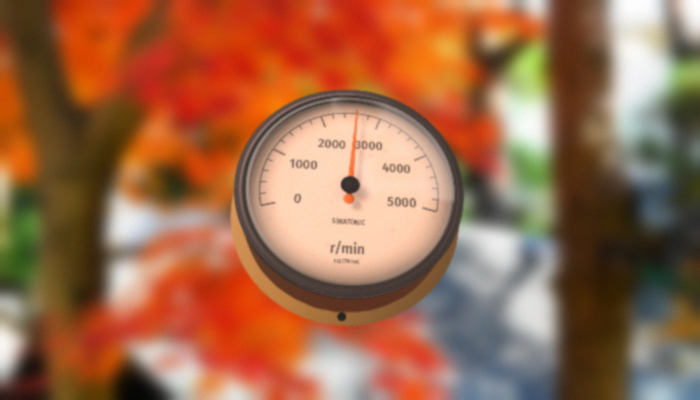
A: 2600 (rpm)
